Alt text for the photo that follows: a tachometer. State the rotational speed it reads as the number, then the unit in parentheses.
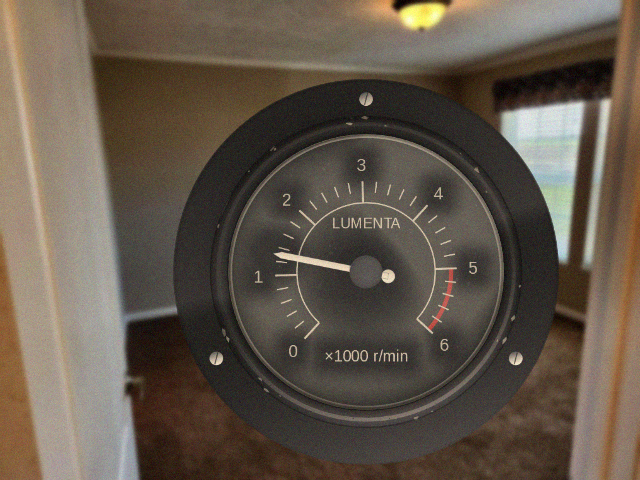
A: 1300 (rpm)
